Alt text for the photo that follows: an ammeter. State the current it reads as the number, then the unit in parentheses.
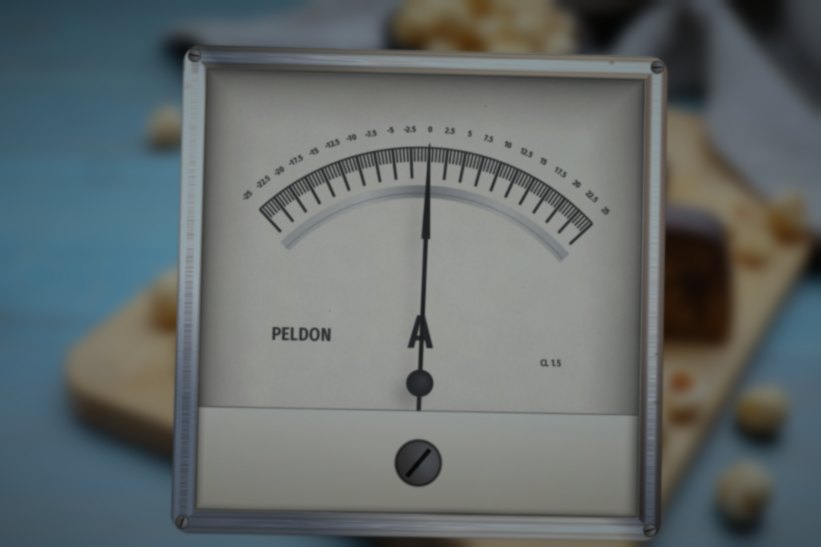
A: 0 (A)
